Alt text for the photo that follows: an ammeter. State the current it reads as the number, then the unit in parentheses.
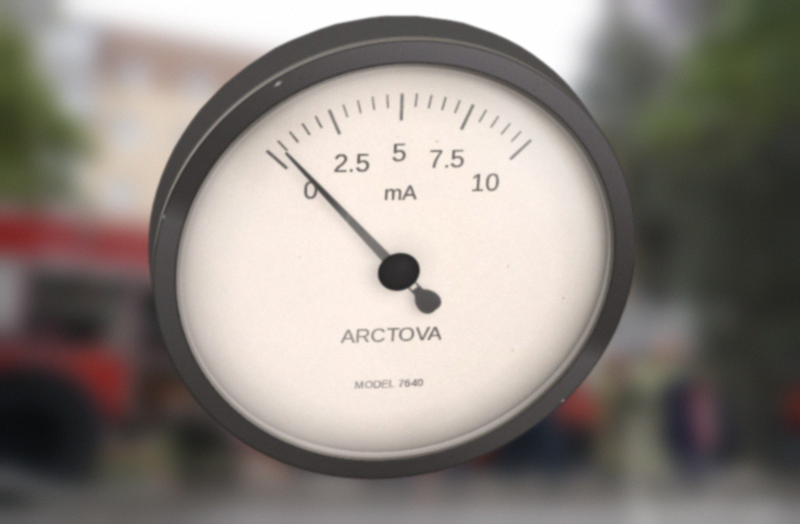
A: 0.5 (mA)
